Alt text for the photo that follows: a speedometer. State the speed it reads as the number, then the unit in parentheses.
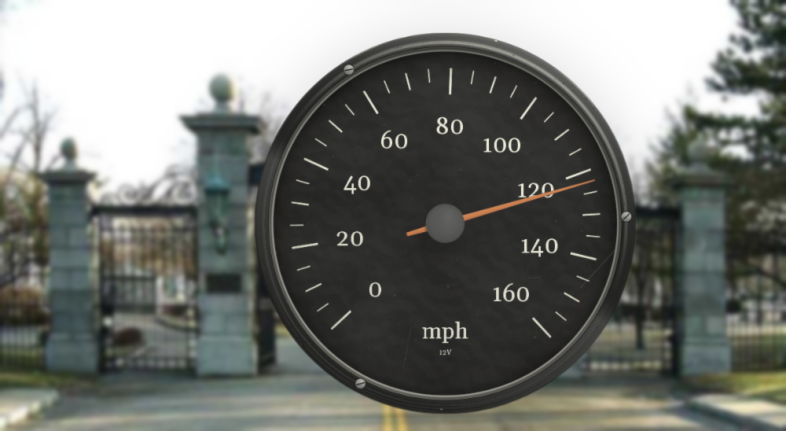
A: 122.5 (mph)
